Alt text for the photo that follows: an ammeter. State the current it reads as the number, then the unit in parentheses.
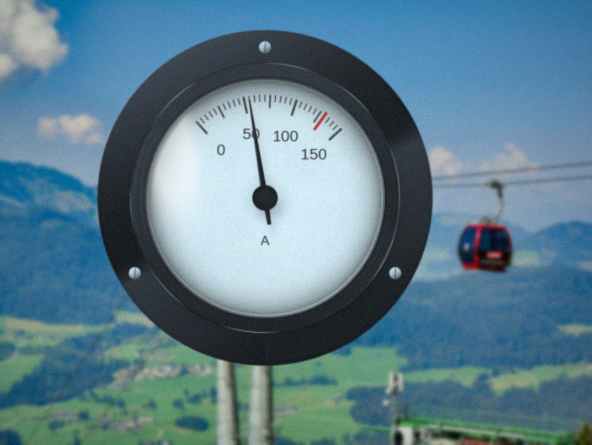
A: 55 (A)
